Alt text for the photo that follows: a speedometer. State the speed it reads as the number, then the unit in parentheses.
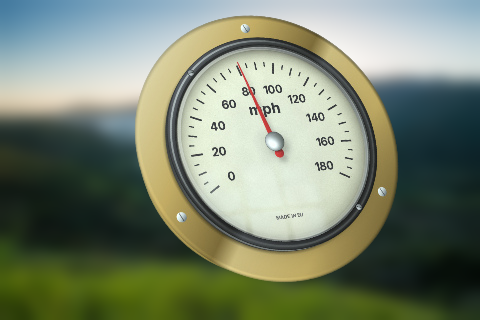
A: 80 (mph)
